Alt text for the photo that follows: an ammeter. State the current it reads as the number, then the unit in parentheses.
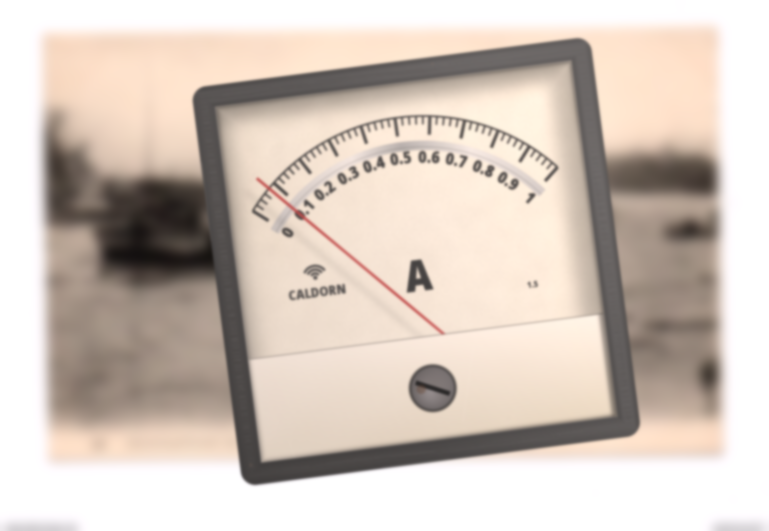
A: 0.08 (A)
